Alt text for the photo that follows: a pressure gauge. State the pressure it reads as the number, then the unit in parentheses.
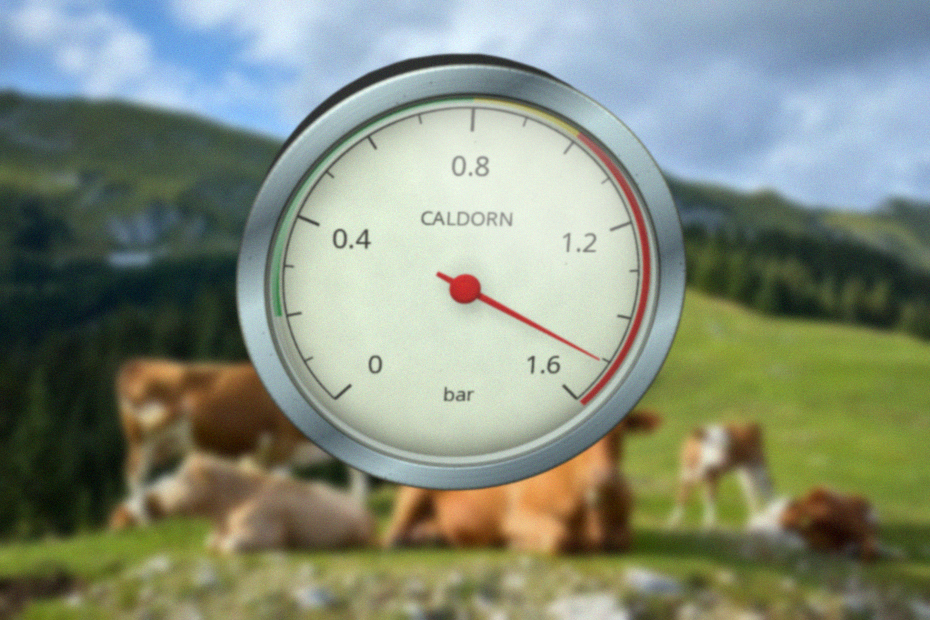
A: 1.5 (bar)
